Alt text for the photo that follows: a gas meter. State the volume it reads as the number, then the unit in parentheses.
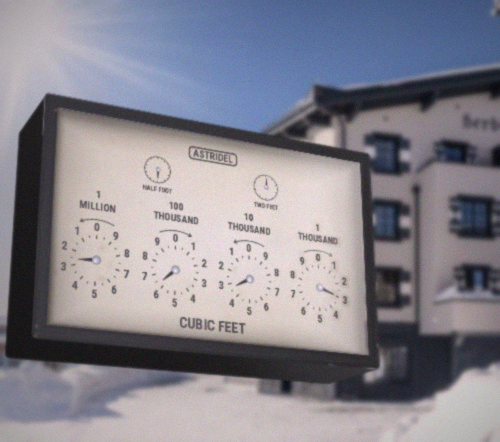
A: 263300 (ft³)
